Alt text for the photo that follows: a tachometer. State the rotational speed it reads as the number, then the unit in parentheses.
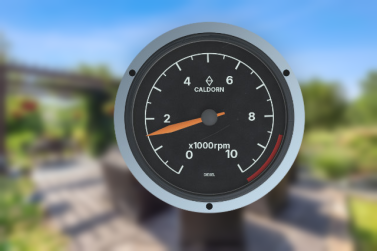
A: 1500 (rpm)
